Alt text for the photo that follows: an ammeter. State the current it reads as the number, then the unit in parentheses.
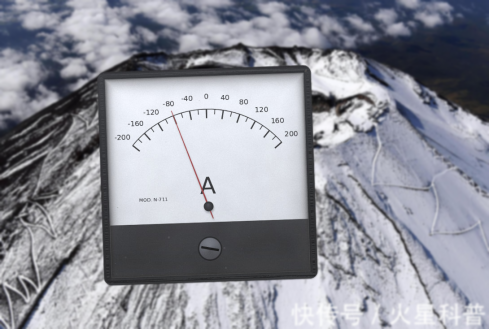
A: -80 (A)
